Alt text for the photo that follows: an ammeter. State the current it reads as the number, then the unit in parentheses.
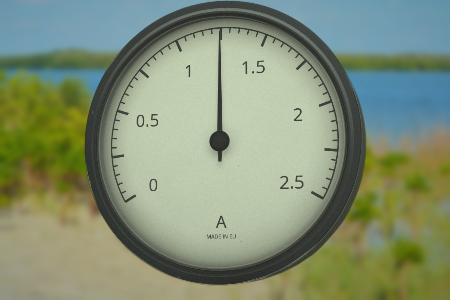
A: 1.25 (A)
